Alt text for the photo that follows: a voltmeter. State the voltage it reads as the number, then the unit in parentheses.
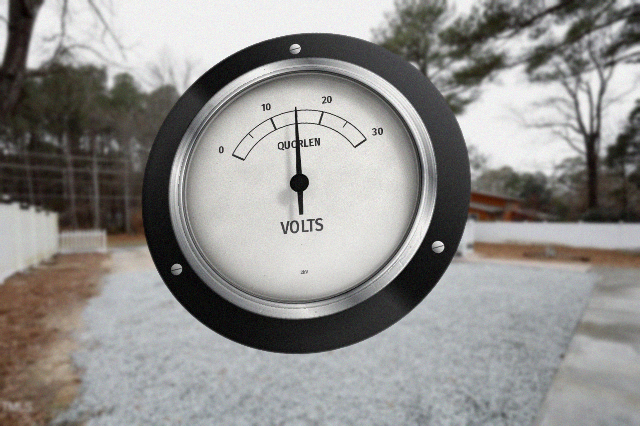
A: 15 (V)
